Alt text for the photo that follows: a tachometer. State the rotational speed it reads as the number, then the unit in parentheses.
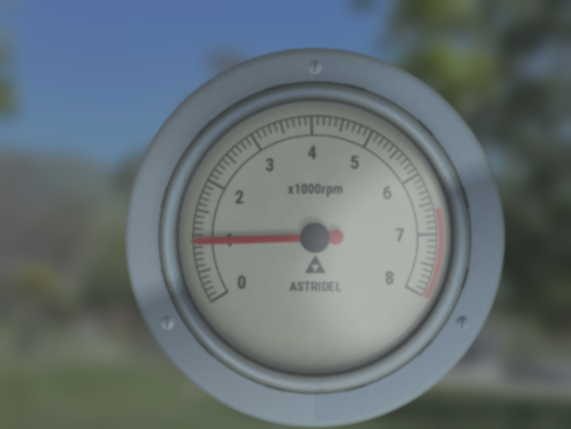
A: 1000 (rpm)
